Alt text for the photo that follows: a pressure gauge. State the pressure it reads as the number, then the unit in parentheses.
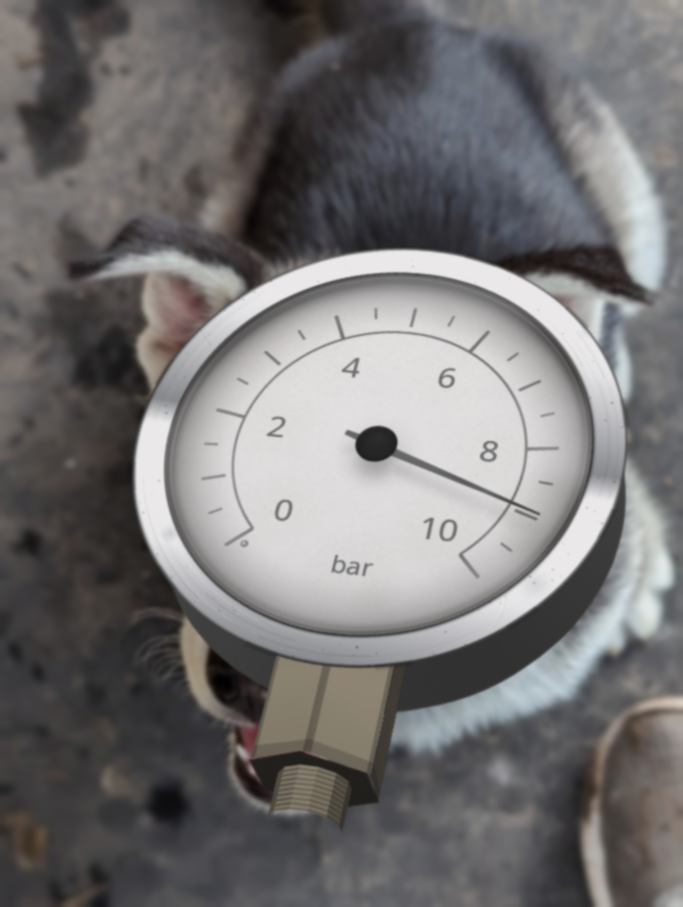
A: 9 (bar)
